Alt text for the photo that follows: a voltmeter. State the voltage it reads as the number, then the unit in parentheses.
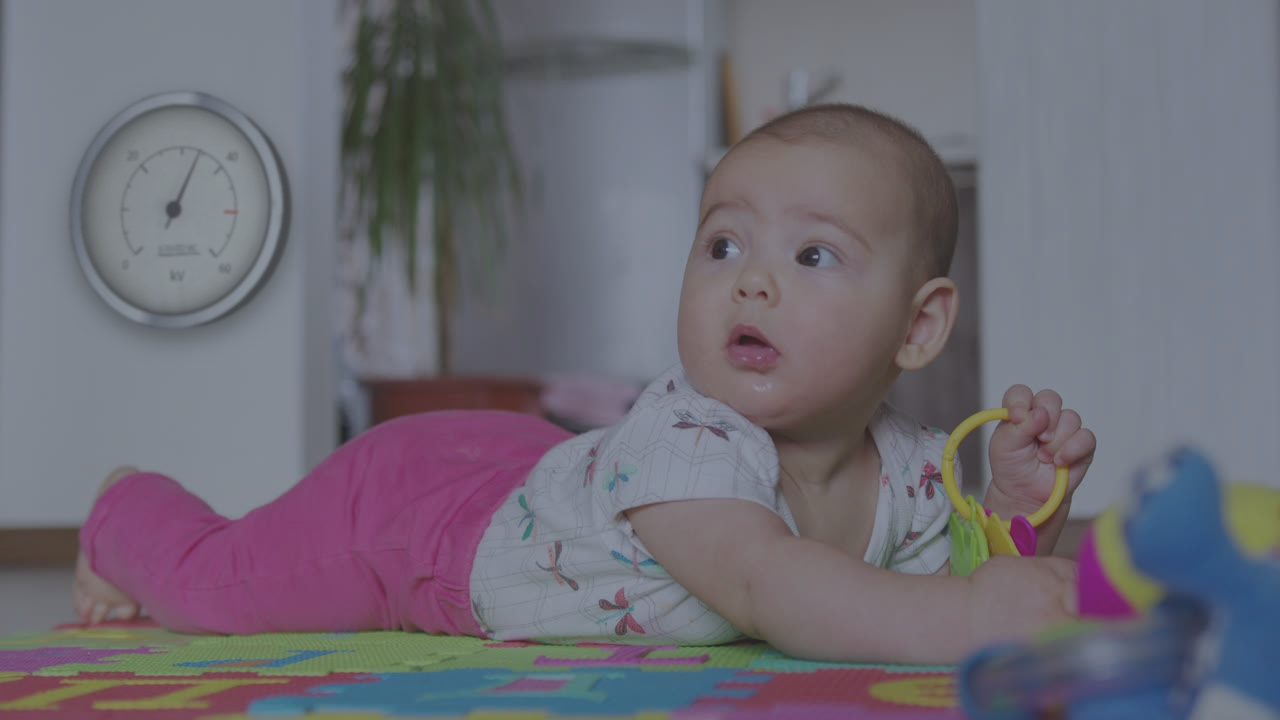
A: 35 (kV)
